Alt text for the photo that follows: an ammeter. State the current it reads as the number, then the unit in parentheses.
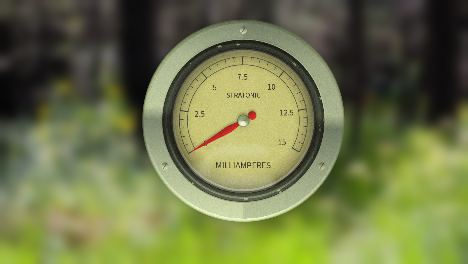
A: 0 (mA)
